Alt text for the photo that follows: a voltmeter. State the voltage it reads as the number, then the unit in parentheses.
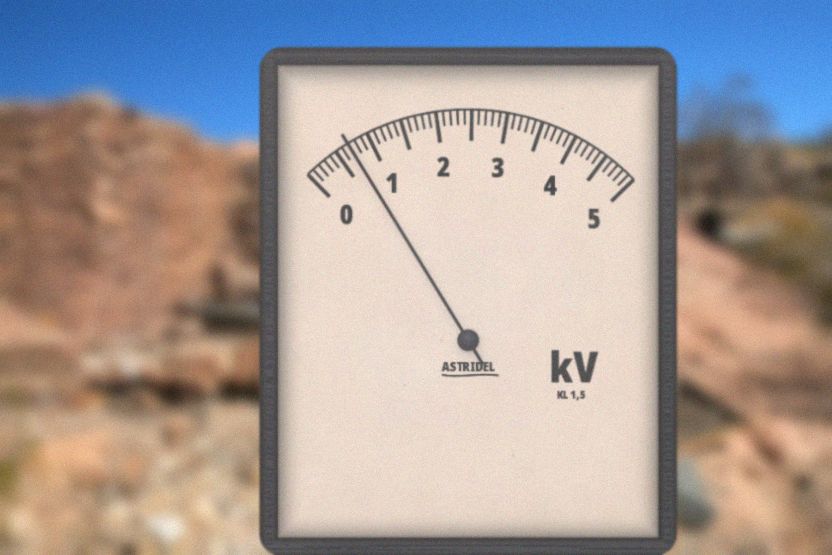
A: 0.7 (kV)
